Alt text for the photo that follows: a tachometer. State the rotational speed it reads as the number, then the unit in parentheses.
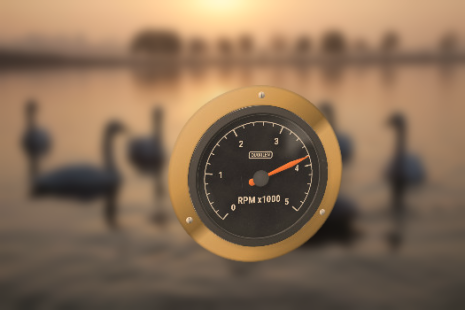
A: 3800 (rpm)
